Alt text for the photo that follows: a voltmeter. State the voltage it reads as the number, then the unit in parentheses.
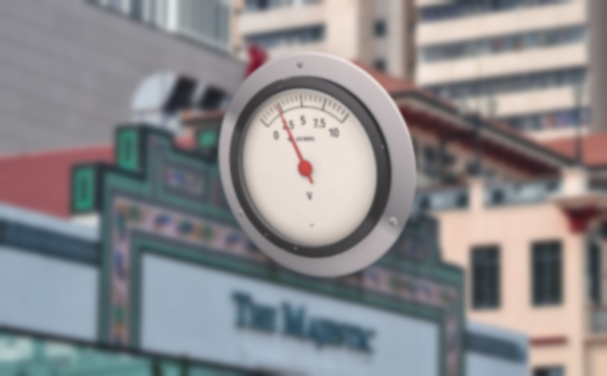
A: 2.5 (V)
